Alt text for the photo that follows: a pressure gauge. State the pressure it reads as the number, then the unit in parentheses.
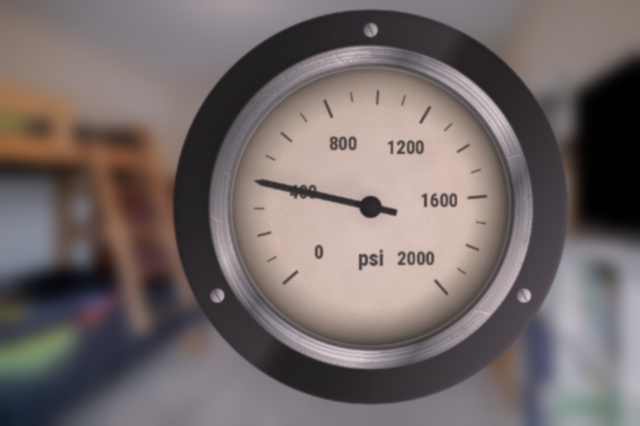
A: 400 (psi)
